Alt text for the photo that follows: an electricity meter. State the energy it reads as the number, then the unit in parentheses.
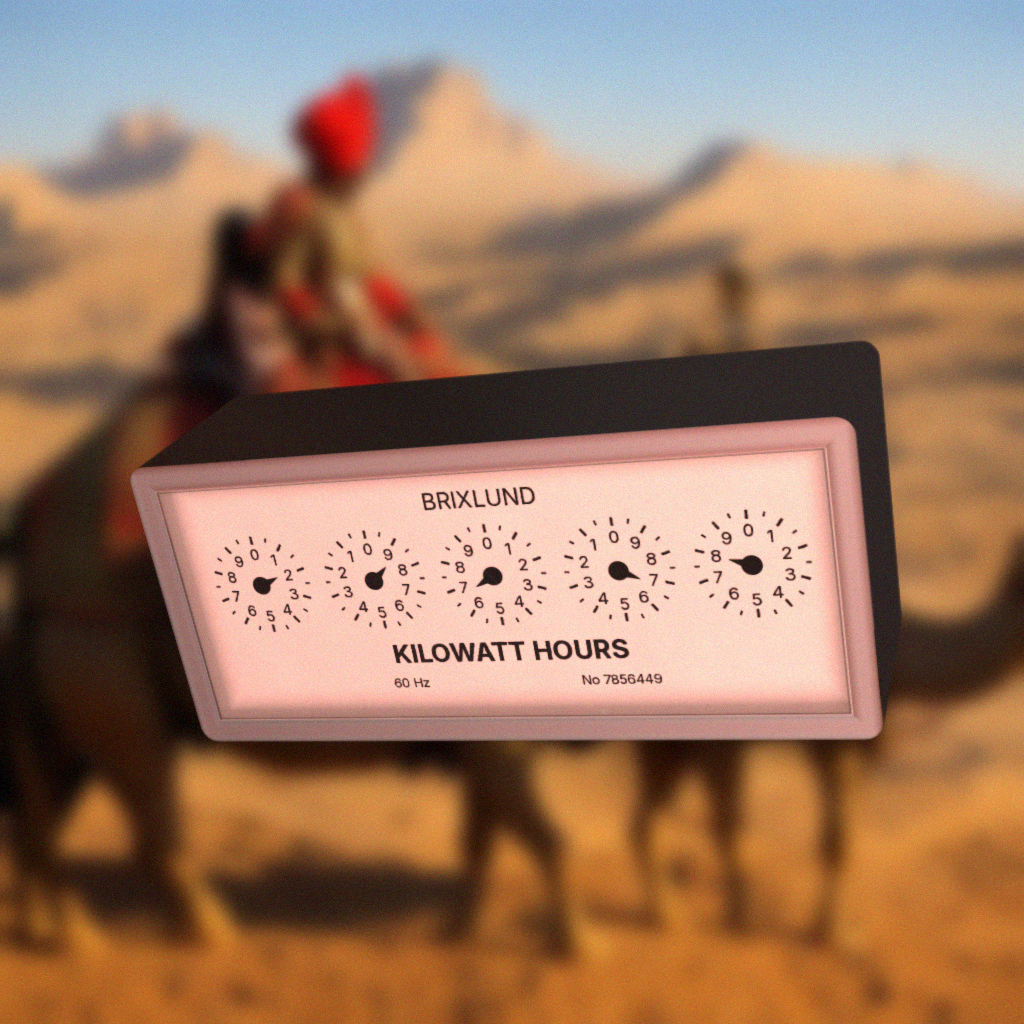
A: 18668 (kWh)
